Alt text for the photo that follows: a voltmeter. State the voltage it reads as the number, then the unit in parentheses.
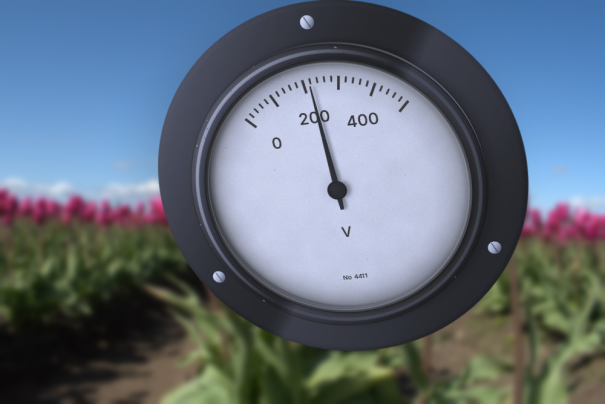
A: 220 (V)
